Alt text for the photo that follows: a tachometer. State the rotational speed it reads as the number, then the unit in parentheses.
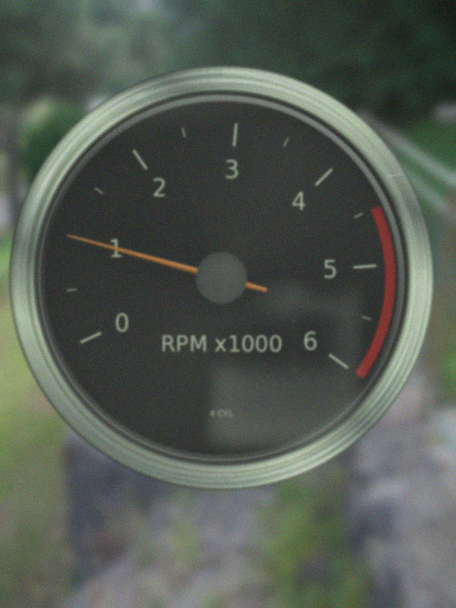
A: 1000 (rpm)
